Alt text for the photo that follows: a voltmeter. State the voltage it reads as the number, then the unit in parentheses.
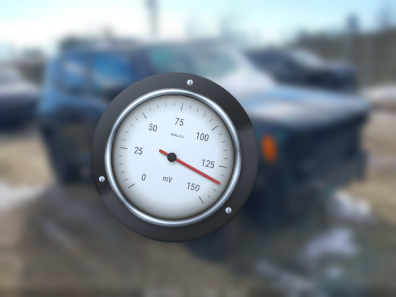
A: 135 (mV)
